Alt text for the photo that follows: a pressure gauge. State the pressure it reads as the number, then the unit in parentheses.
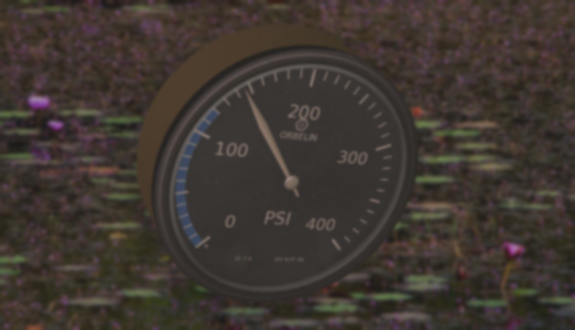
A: 145 (psi)
